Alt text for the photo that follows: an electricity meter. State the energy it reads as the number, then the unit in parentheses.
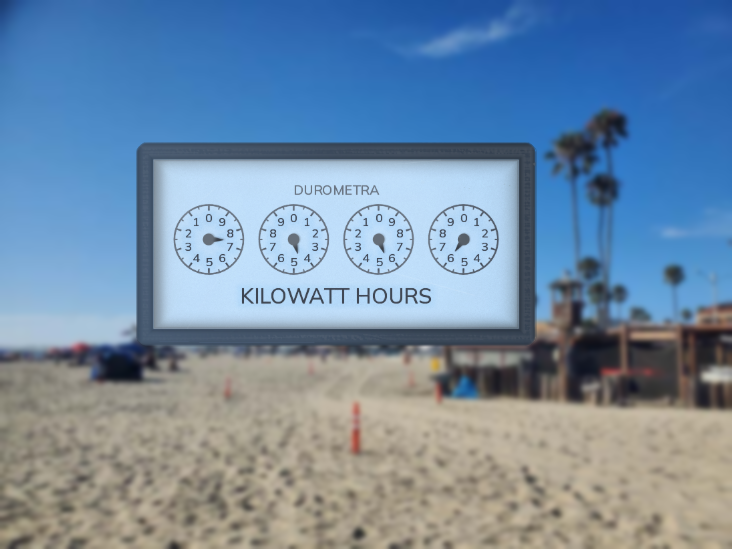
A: 7456 (kWh)
